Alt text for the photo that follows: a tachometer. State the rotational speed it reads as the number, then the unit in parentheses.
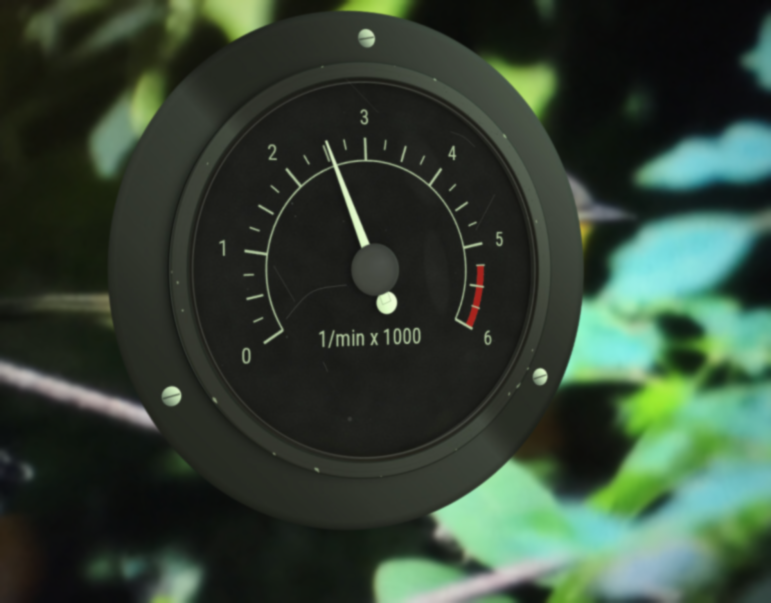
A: 2500 (rpm)
